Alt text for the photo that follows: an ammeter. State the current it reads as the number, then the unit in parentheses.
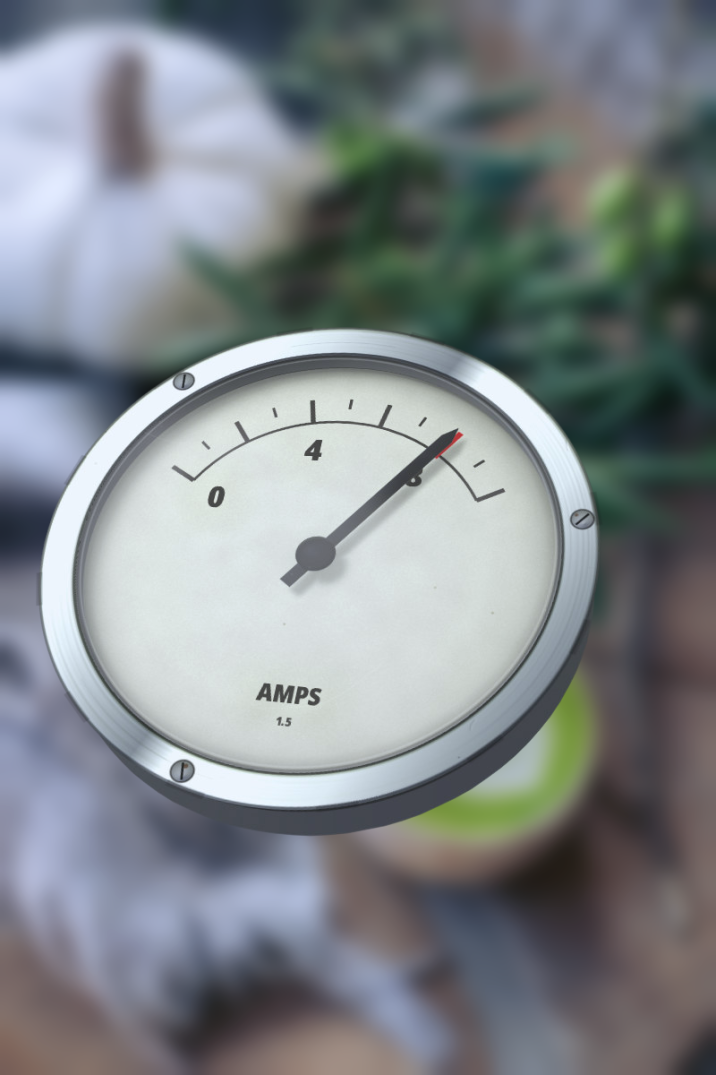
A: 8 (A)
